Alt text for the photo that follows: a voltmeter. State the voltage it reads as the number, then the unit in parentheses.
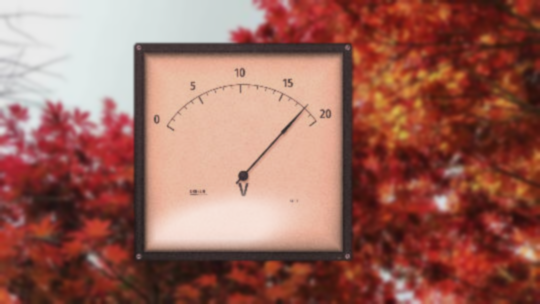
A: 18 (V)
